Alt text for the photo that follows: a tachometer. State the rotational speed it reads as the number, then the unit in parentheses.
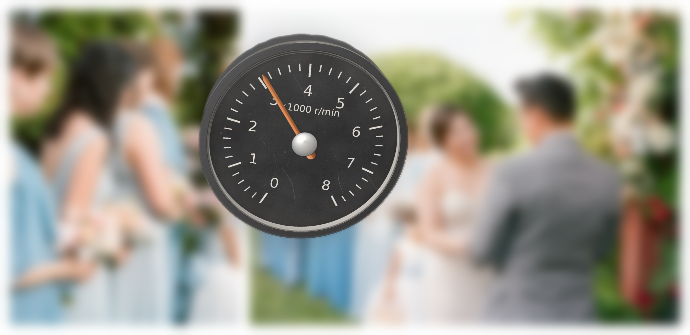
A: 3100 (rpm)
